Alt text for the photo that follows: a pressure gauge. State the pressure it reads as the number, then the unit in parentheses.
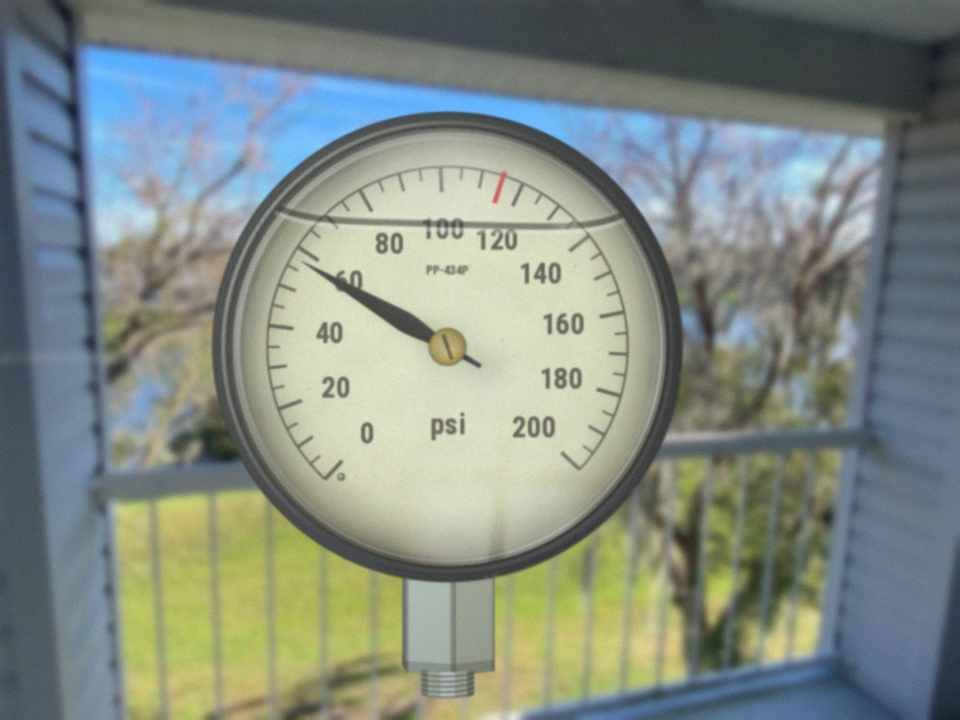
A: 57.5 (psi)
